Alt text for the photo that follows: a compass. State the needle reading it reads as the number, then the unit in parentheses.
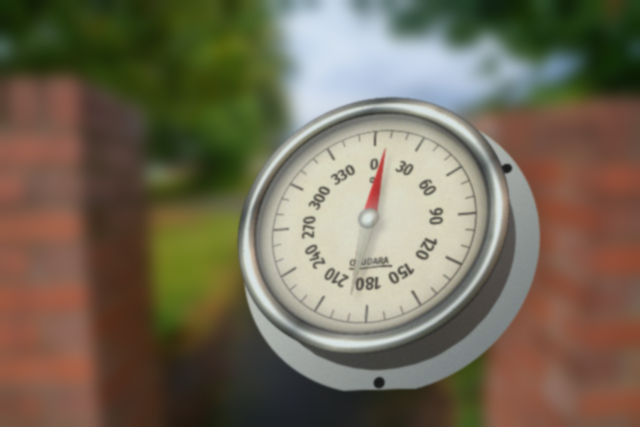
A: 10 (°)
